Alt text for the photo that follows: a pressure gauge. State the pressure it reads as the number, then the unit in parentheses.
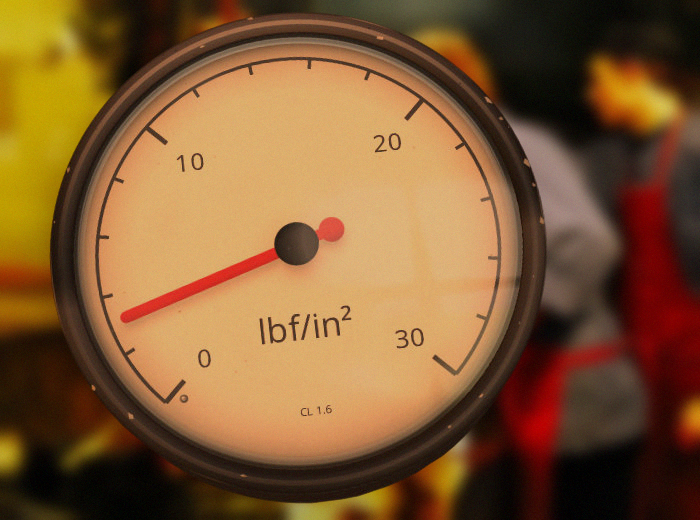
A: 3 (psi)
